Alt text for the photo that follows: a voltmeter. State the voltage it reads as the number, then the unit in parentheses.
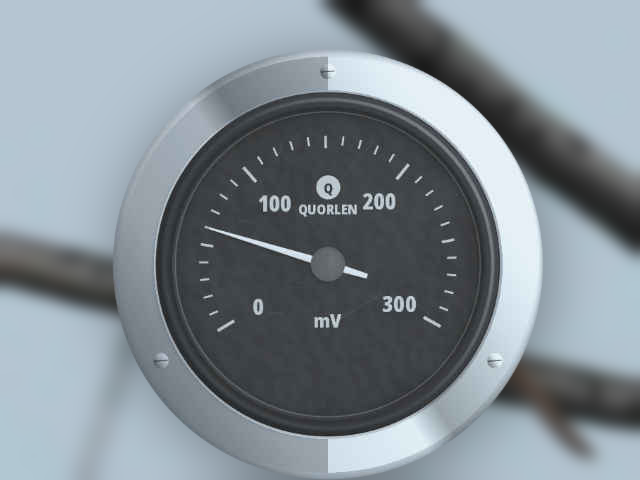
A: 60 (mV)
